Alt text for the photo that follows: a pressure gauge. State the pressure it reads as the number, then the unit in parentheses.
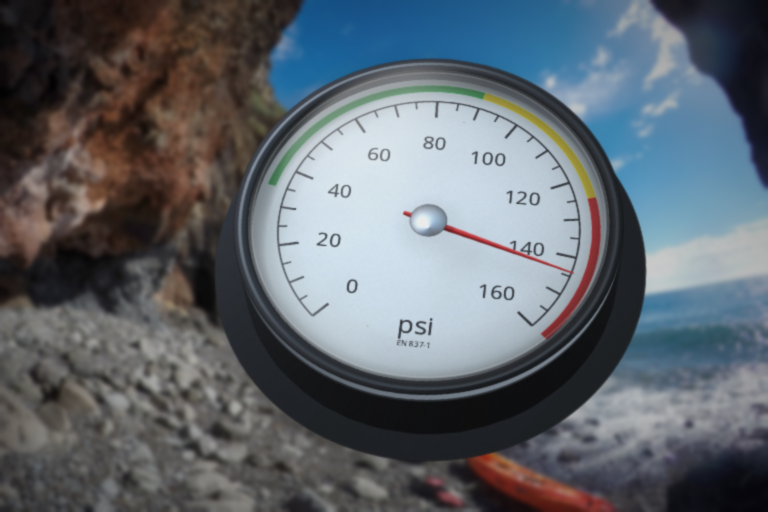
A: 145 (psi)
